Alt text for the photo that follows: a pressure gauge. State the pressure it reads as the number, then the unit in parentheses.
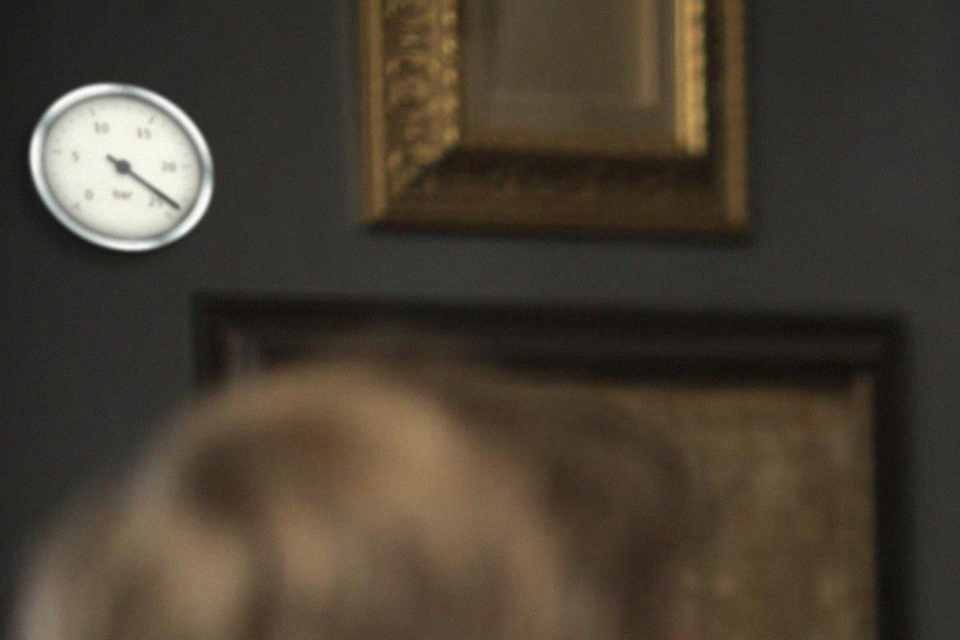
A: 24 (bar)
